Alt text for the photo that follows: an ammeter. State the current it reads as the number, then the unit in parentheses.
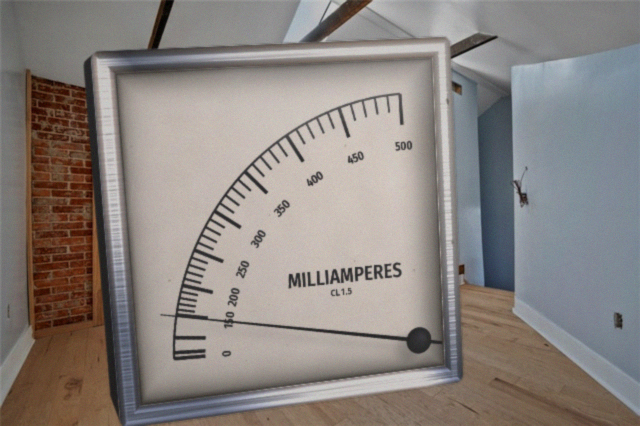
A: 150 (mA)
